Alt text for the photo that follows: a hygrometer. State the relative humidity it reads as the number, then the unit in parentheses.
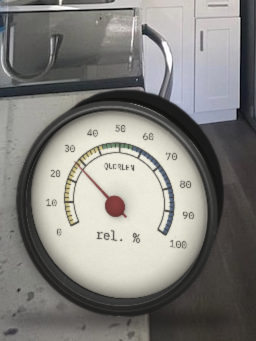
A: 30 (%)
